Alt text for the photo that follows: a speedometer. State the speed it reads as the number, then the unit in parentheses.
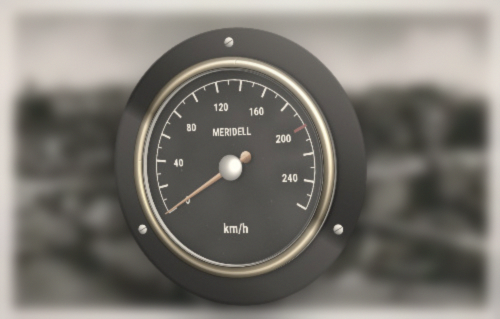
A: 0 (km/h)
